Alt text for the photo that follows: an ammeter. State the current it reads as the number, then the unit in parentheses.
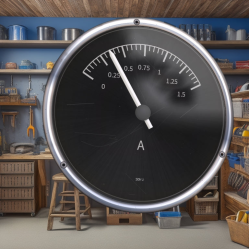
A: 0.35 (A)
